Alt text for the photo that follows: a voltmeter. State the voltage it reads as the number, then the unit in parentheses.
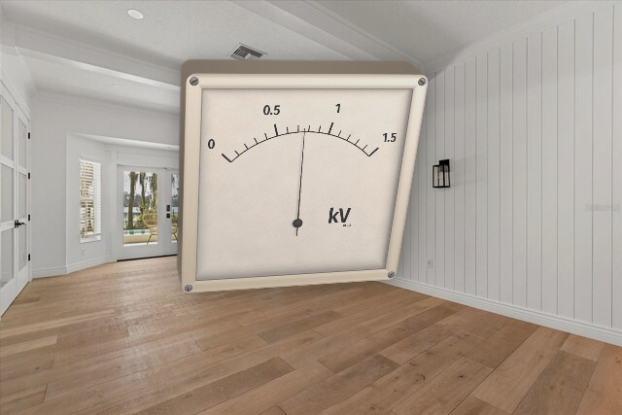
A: 0.75 (kV)
